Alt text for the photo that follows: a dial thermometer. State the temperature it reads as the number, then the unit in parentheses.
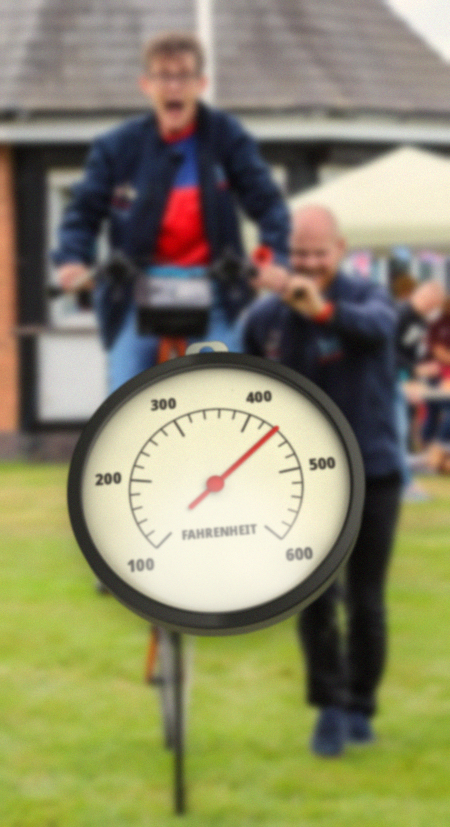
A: 440 (°F)
